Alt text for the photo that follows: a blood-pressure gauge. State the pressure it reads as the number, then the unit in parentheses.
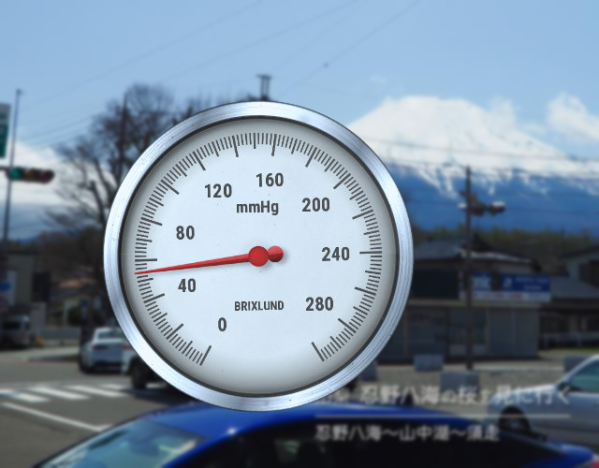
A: 54 (mmHg)
